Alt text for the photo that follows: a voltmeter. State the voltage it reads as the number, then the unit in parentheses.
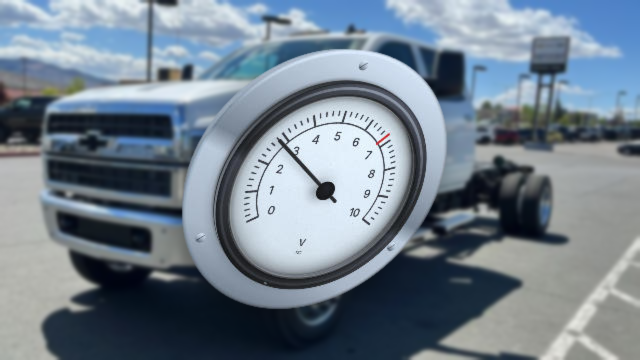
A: 2.8 (V)
